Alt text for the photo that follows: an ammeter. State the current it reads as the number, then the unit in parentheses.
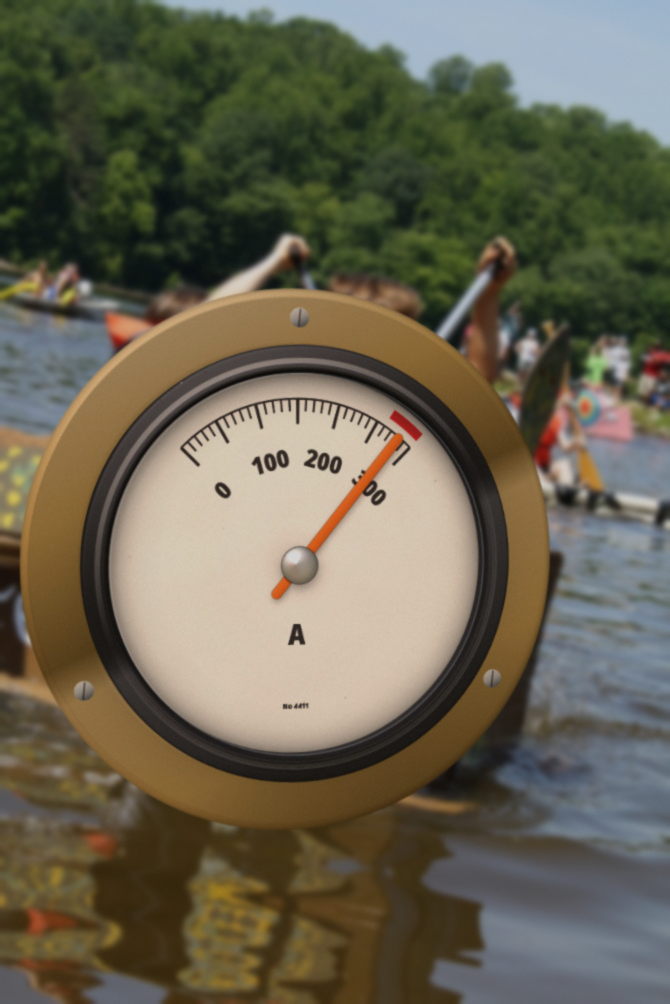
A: 280 (A)
